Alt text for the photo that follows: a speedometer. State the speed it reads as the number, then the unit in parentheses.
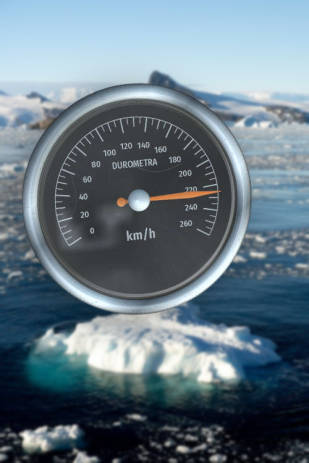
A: 225 (km/h)
